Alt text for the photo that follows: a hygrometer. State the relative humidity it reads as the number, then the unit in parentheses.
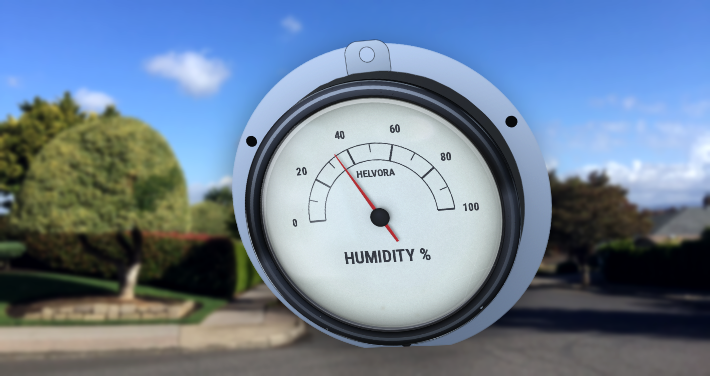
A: 35 (%)
